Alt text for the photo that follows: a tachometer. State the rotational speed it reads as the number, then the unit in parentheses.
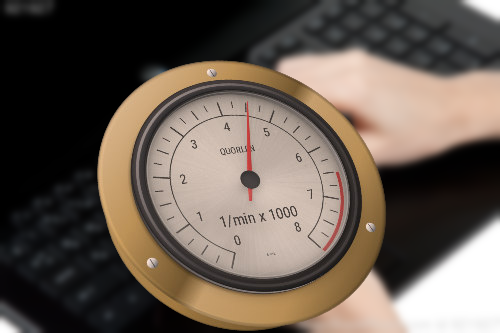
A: 4500 (rpm)
